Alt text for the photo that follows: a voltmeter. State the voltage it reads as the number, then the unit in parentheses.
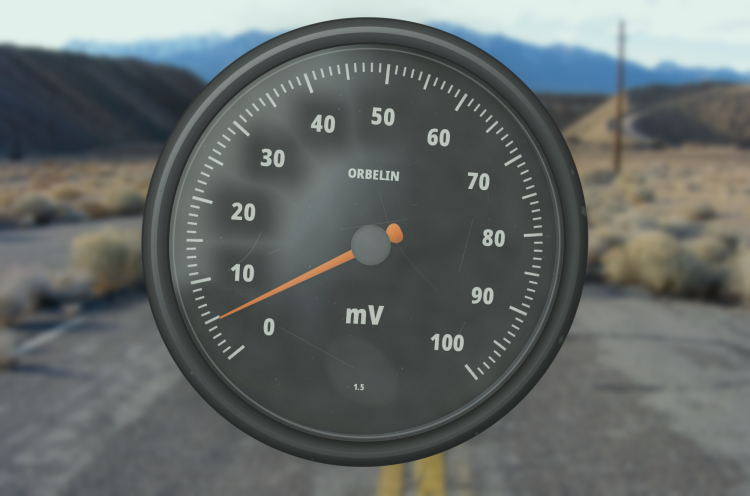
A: 5 (mV)
